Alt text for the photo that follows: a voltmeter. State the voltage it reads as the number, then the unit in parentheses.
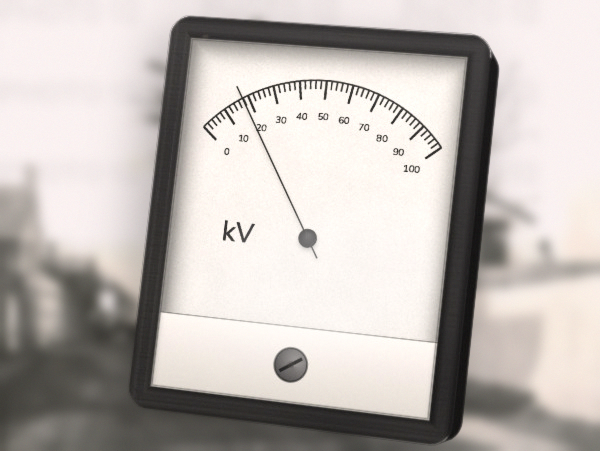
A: 18 (kV)
